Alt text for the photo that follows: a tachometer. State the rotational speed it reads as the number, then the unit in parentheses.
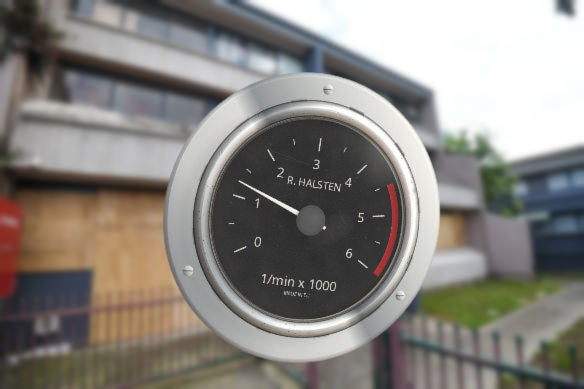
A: 1250 (rpm)
